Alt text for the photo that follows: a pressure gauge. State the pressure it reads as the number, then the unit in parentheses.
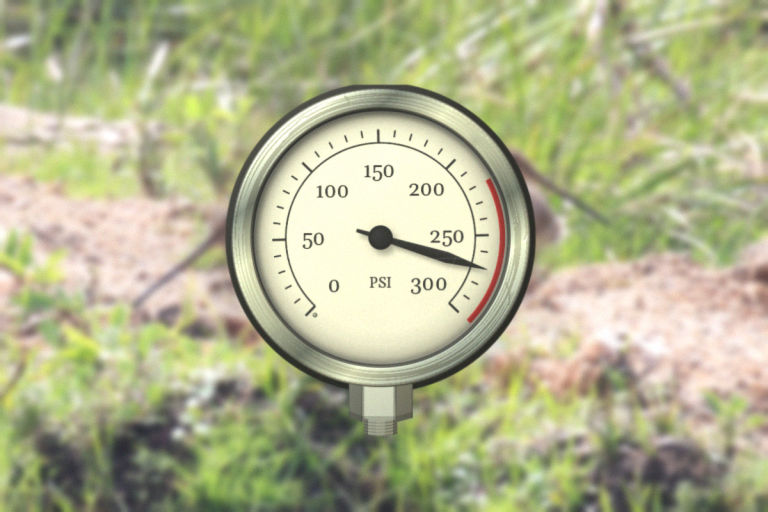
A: 270 (psi)
